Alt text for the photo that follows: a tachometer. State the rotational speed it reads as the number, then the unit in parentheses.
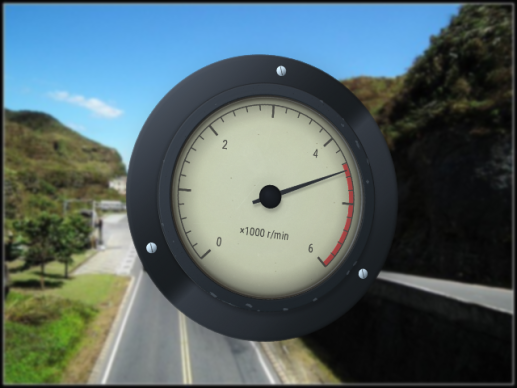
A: 4500 (rpm)
